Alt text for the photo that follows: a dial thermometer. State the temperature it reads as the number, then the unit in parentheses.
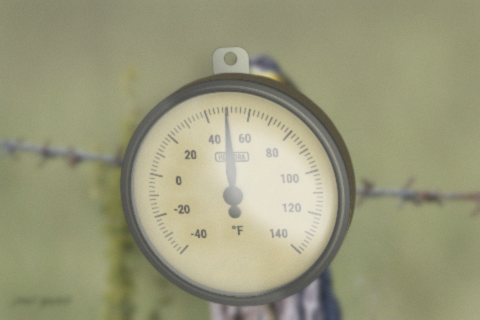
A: 50 (°F)
